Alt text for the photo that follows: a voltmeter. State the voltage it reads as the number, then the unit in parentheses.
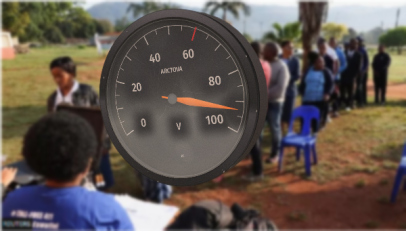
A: 92.5 (V)
